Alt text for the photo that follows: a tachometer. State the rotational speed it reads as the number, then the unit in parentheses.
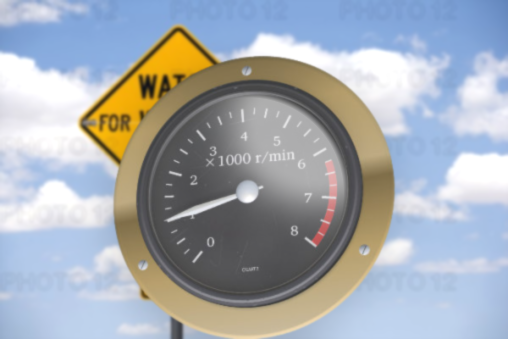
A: 1000 (rpm)
